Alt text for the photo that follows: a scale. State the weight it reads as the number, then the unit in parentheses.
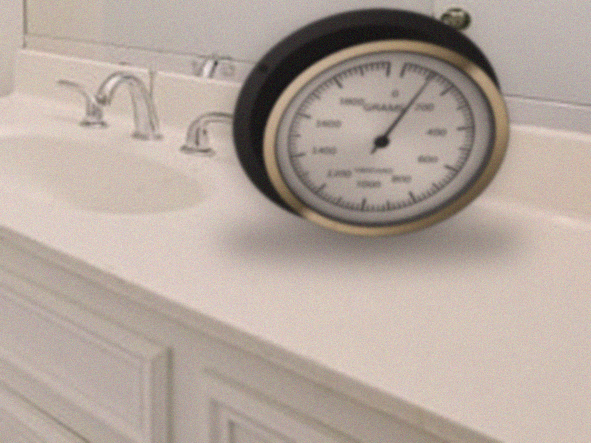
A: 100 (g)
